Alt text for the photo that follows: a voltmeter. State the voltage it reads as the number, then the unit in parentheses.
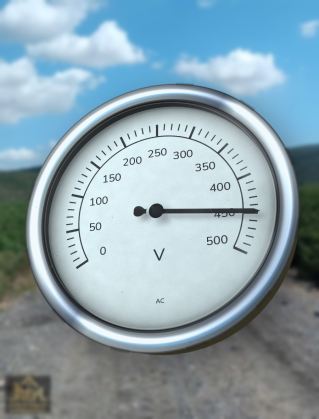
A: 450 (V)
